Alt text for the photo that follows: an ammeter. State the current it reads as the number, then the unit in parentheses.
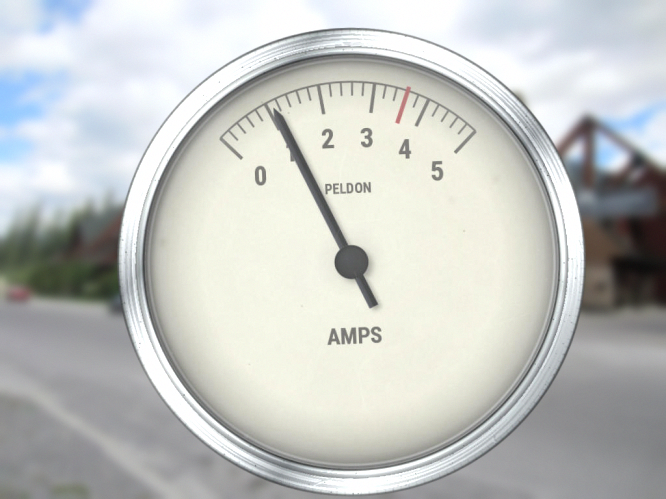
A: 1.1 (A)
